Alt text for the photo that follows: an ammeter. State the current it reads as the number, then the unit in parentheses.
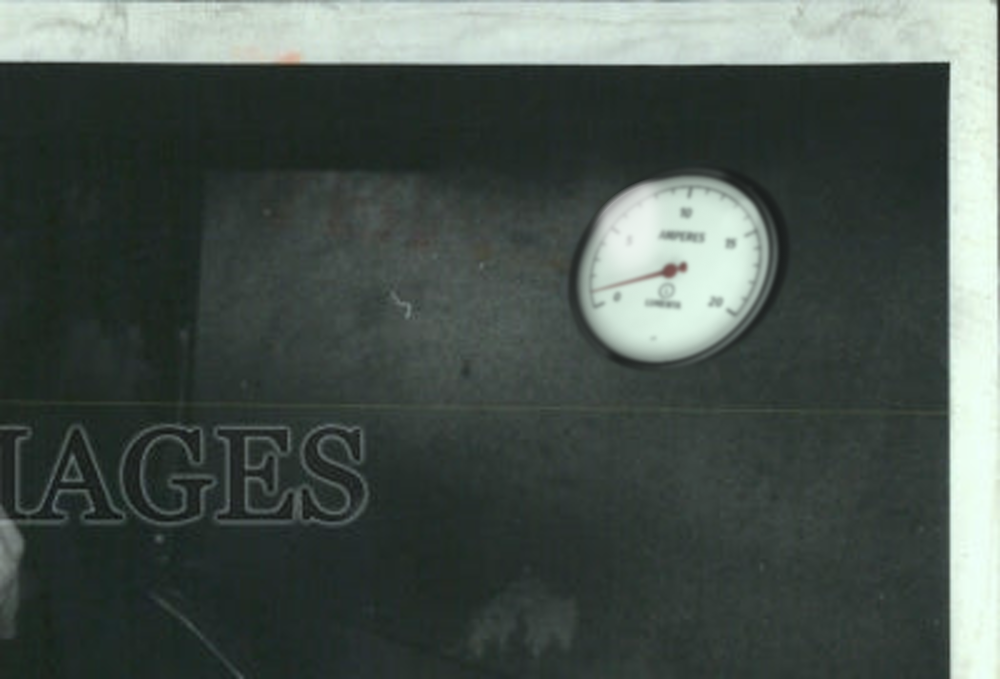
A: 1 (A)
